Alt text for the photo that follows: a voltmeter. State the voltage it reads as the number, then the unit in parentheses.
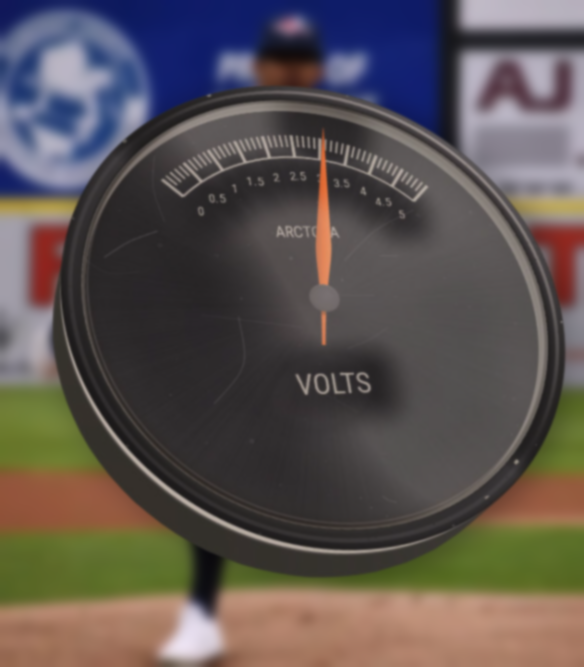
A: 3 (V)
